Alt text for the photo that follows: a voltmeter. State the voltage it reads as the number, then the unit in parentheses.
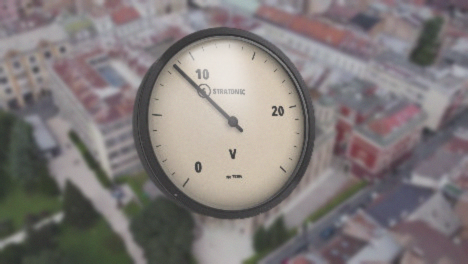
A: 8.5 (V)
